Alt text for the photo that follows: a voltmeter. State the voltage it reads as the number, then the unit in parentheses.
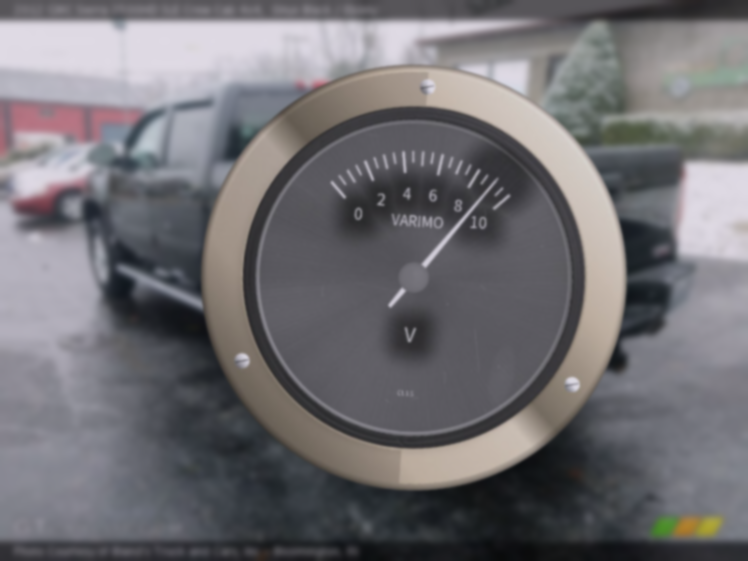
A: 9 (V)
